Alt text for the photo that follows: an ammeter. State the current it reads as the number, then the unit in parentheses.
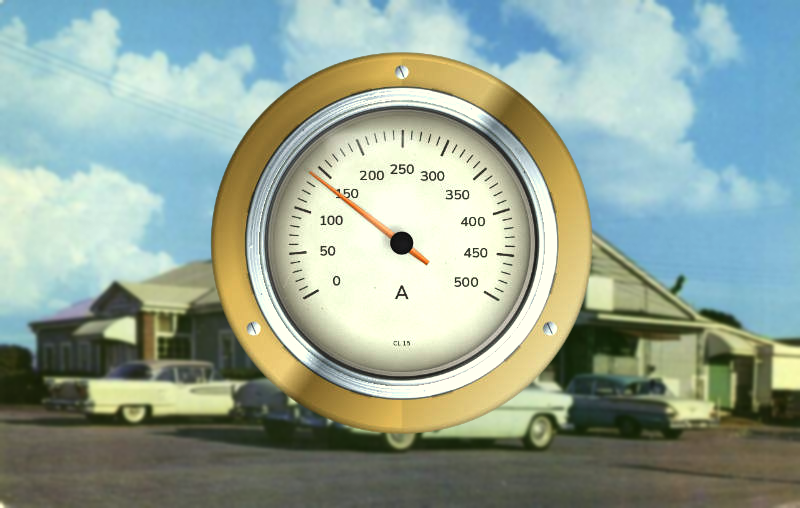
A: 140 (A)
